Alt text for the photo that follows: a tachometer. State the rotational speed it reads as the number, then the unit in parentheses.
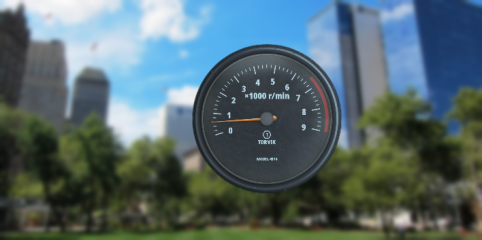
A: 600 (rpm)
